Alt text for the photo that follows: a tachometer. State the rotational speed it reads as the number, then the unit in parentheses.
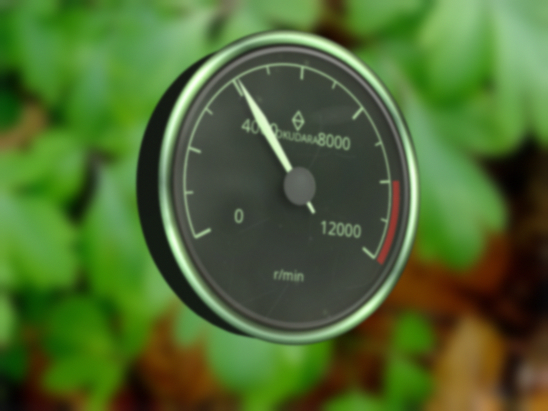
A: 4000 (rpm)
